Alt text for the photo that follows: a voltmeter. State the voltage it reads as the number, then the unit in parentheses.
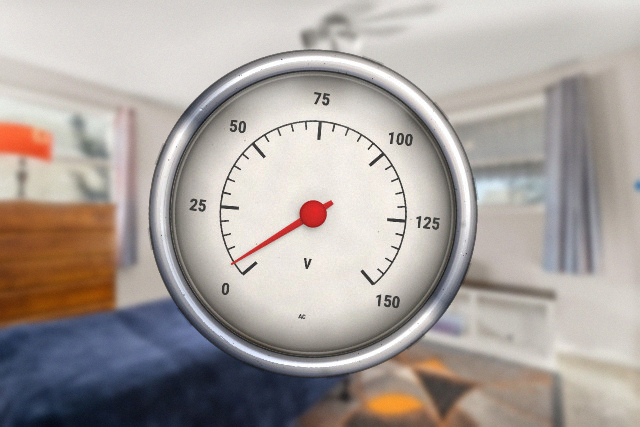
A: 5 (V)
